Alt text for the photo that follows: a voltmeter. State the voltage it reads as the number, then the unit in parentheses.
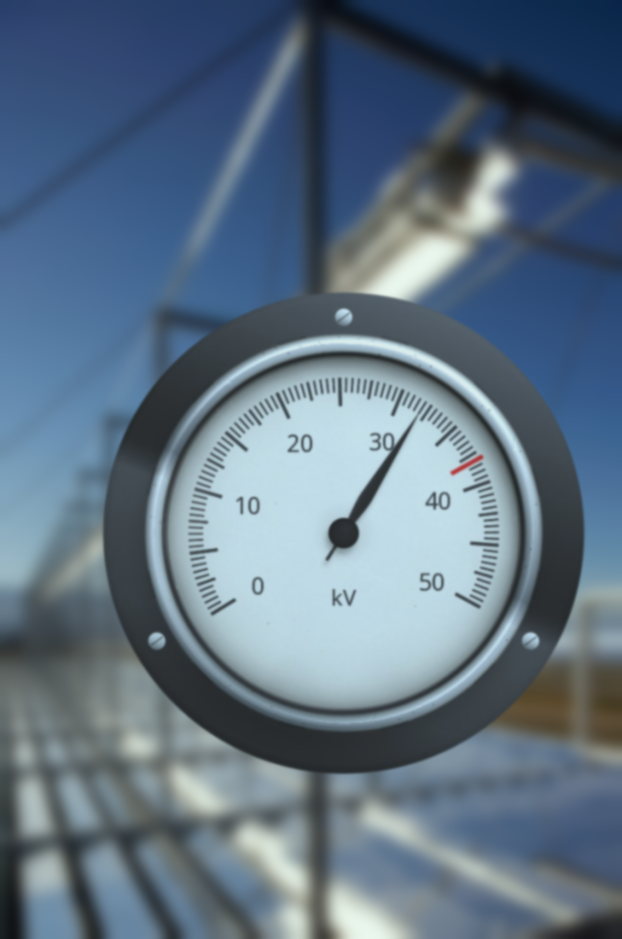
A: 32 (kV)
